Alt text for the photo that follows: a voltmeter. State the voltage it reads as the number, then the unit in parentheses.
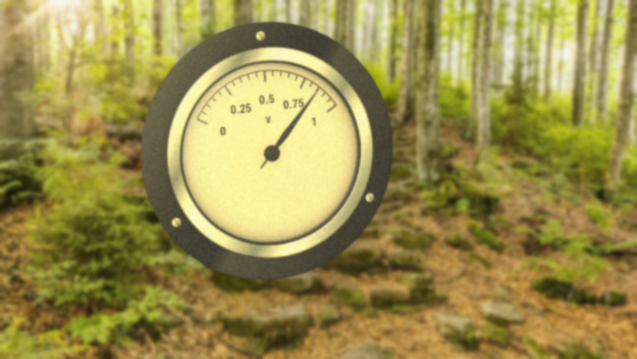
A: 0.85 (V)
